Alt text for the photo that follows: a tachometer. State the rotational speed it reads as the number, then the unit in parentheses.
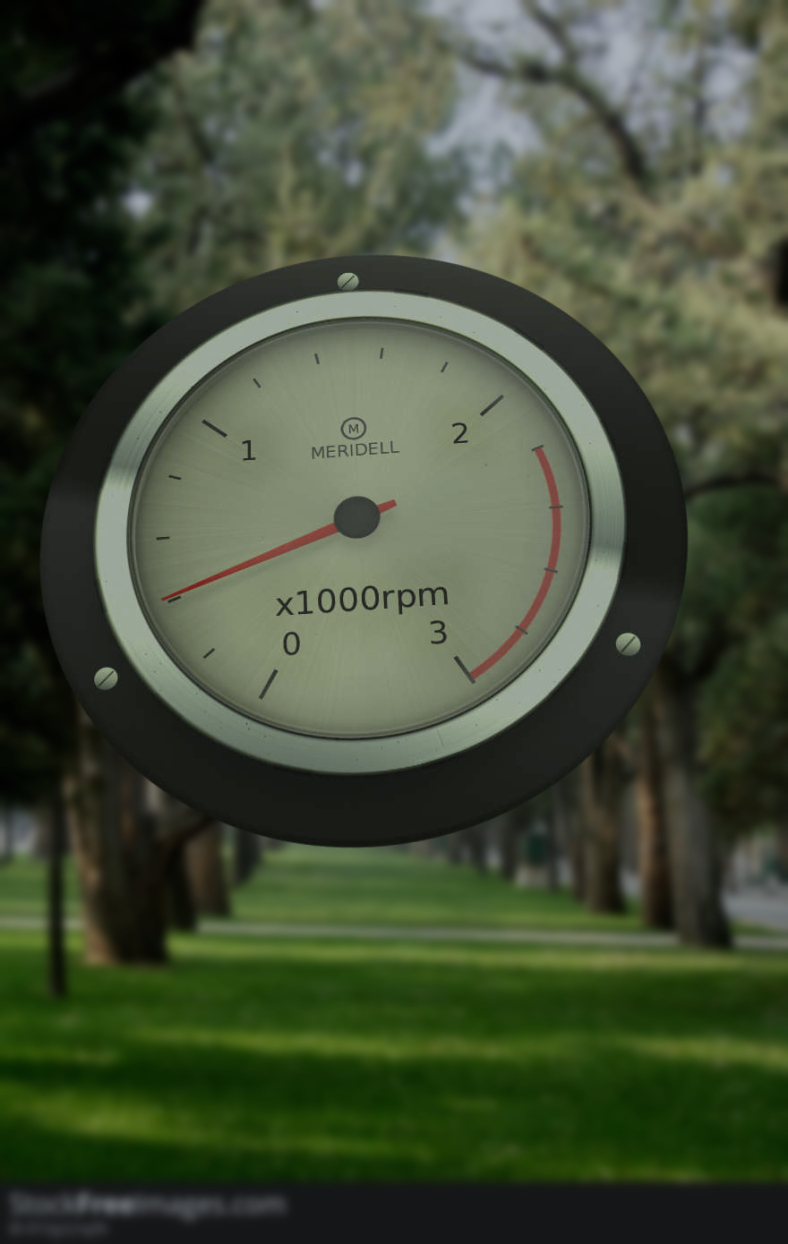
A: 400 (rpm)
